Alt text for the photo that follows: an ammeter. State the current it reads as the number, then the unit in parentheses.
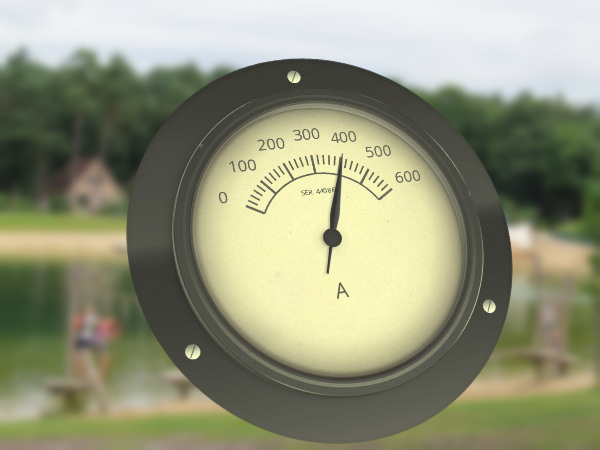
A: 400 (A)
